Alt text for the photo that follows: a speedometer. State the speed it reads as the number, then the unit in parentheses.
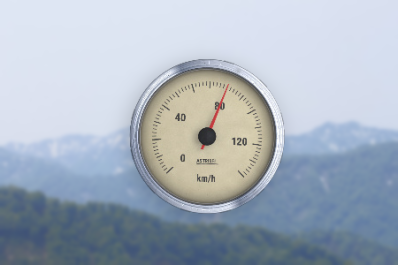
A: 80 (km/h)
